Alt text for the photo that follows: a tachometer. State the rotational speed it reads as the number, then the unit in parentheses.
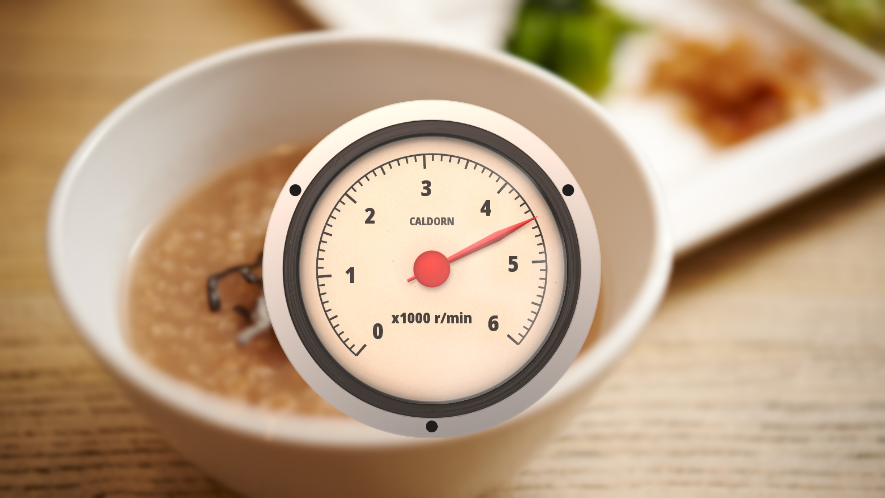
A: 4500 (rpm)
